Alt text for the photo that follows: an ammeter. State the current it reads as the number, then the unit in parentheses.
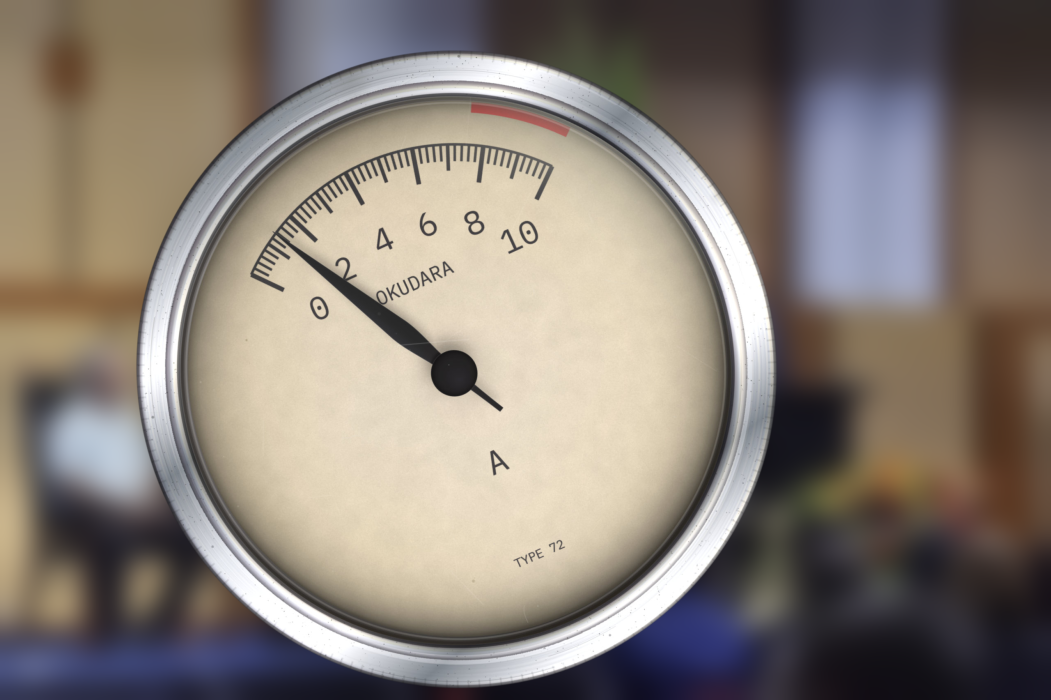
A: 1.4 (A)
